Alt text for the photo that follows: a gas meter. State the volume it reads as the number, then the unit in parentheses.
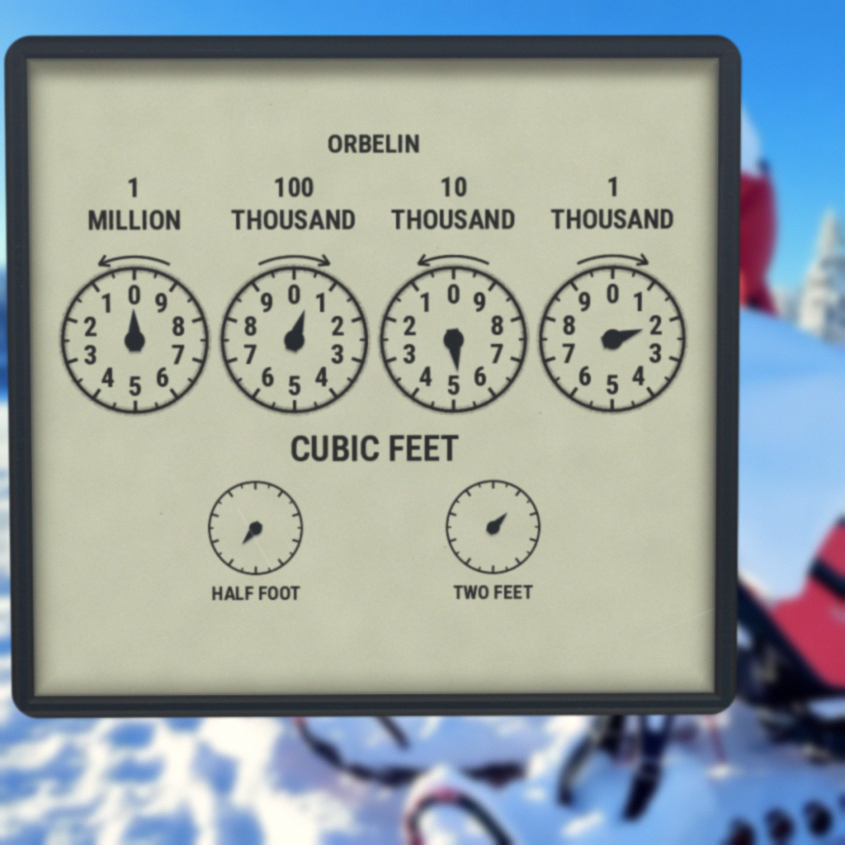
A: 5200 (ft³)
